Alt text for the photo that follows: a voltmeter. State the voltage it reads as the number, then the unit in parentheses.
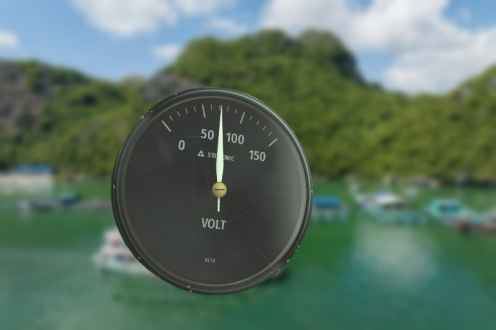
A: 70 (V)
